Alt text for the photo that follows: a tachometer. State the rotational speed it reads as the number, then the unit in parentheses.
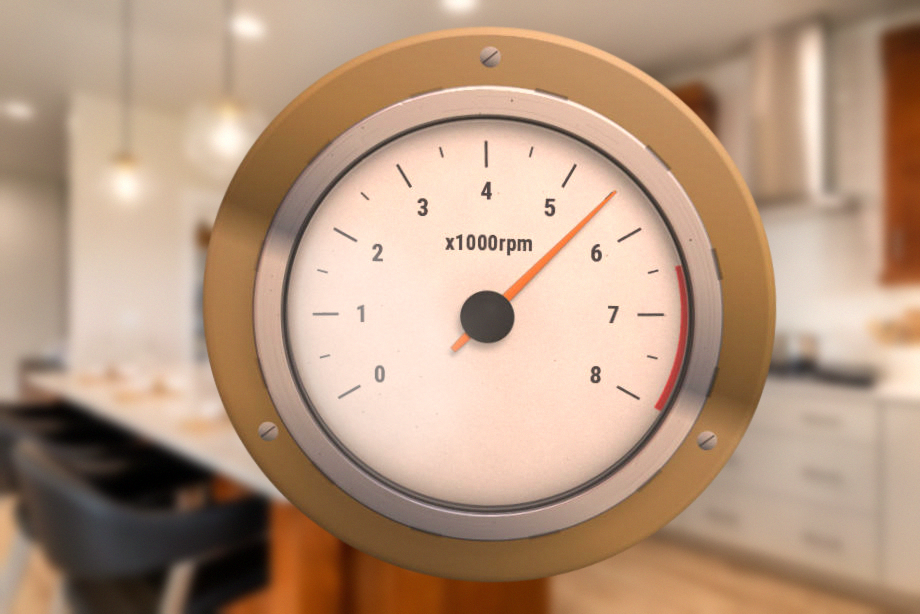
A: 5500 (rpm)
